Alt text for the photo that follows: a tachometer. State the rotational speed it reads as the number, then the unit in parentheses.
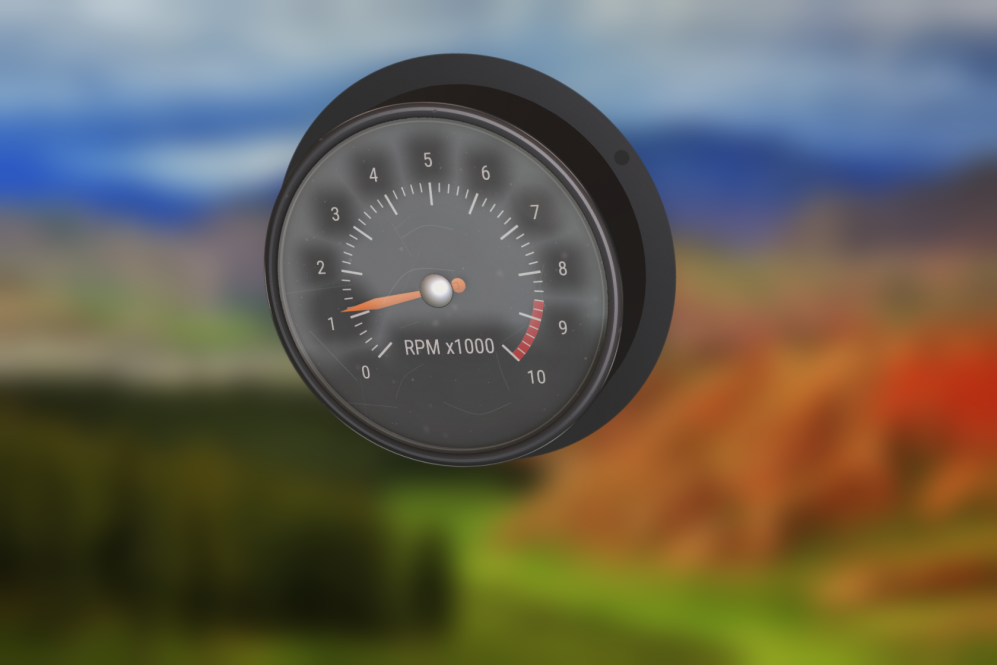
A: 1200 (rpm)
